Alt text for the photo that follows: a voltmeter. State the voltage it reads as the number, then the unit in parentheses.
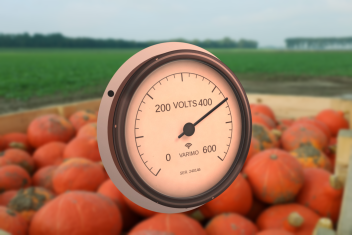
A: 440 (V)
